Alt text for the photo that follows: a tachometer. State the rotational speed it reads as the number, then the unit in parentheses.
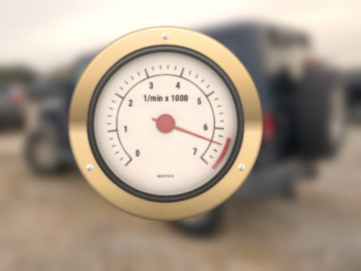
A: 6400 (rpm)
